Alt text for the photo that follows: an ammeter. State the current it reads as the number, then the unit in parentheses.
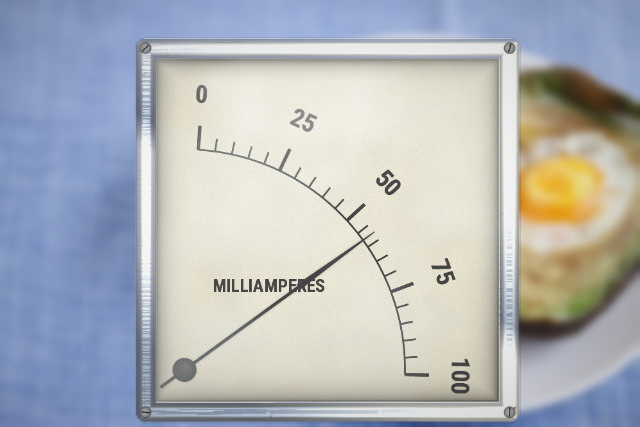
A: 57.5 (mA)
